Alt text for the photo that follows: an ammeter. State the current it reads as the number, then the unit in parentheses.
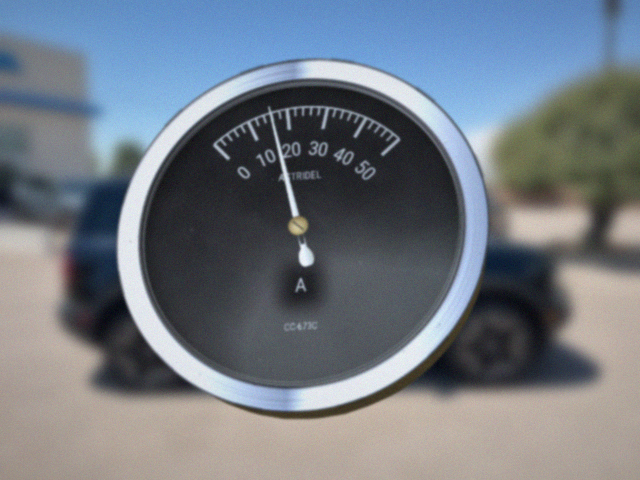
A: 16 (A)
